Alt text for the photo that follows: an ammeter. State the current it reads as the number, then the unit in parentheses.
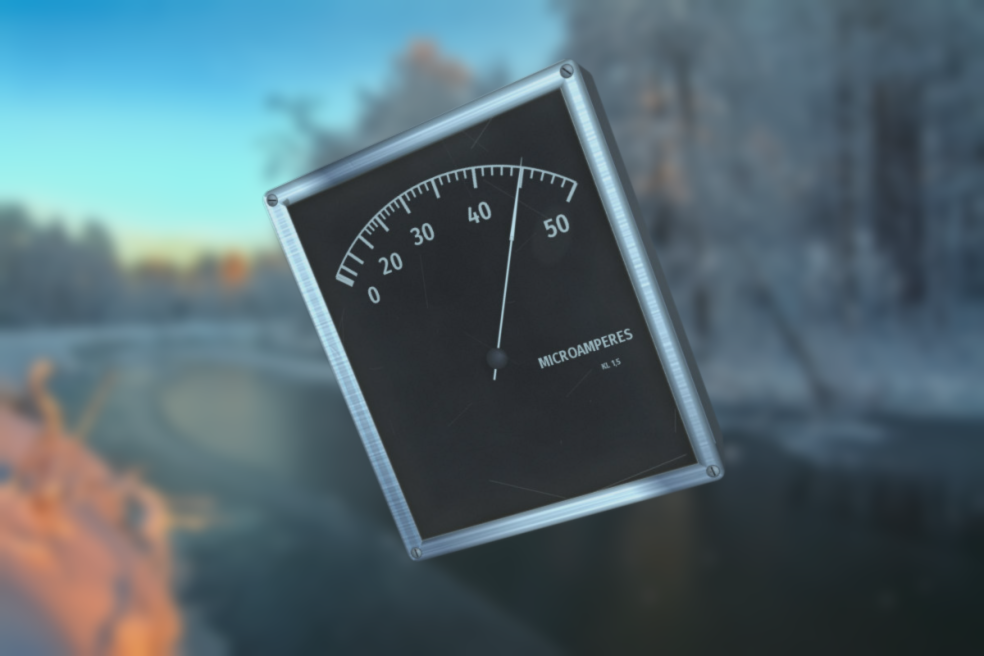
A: 45 (µA)
